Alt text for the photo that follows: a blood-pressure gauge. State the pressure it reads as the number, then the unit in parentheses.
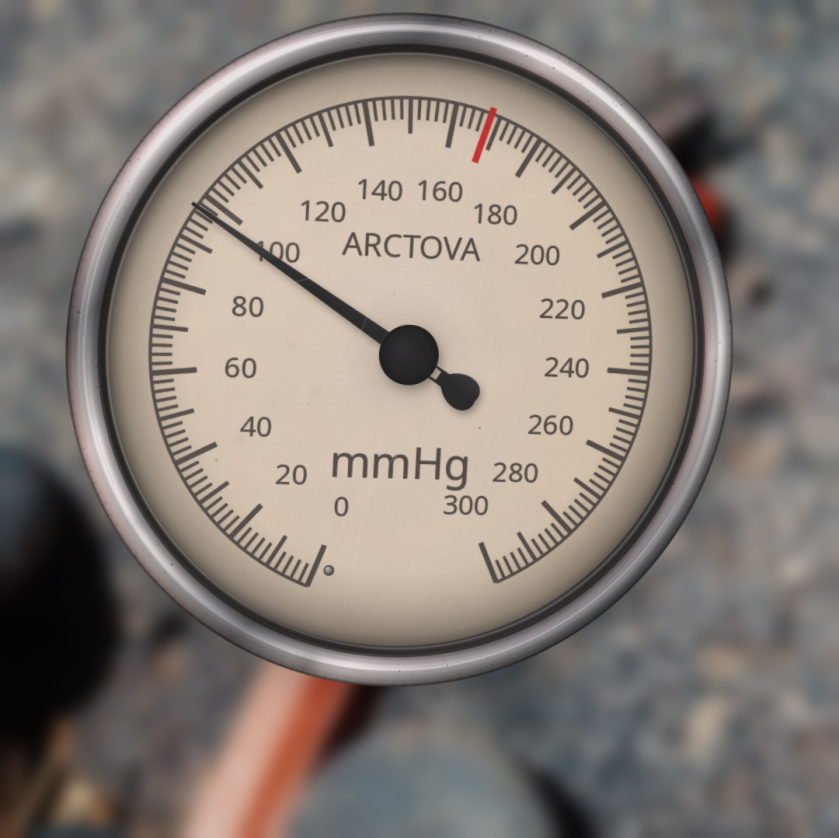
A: 97 (mmHg)
